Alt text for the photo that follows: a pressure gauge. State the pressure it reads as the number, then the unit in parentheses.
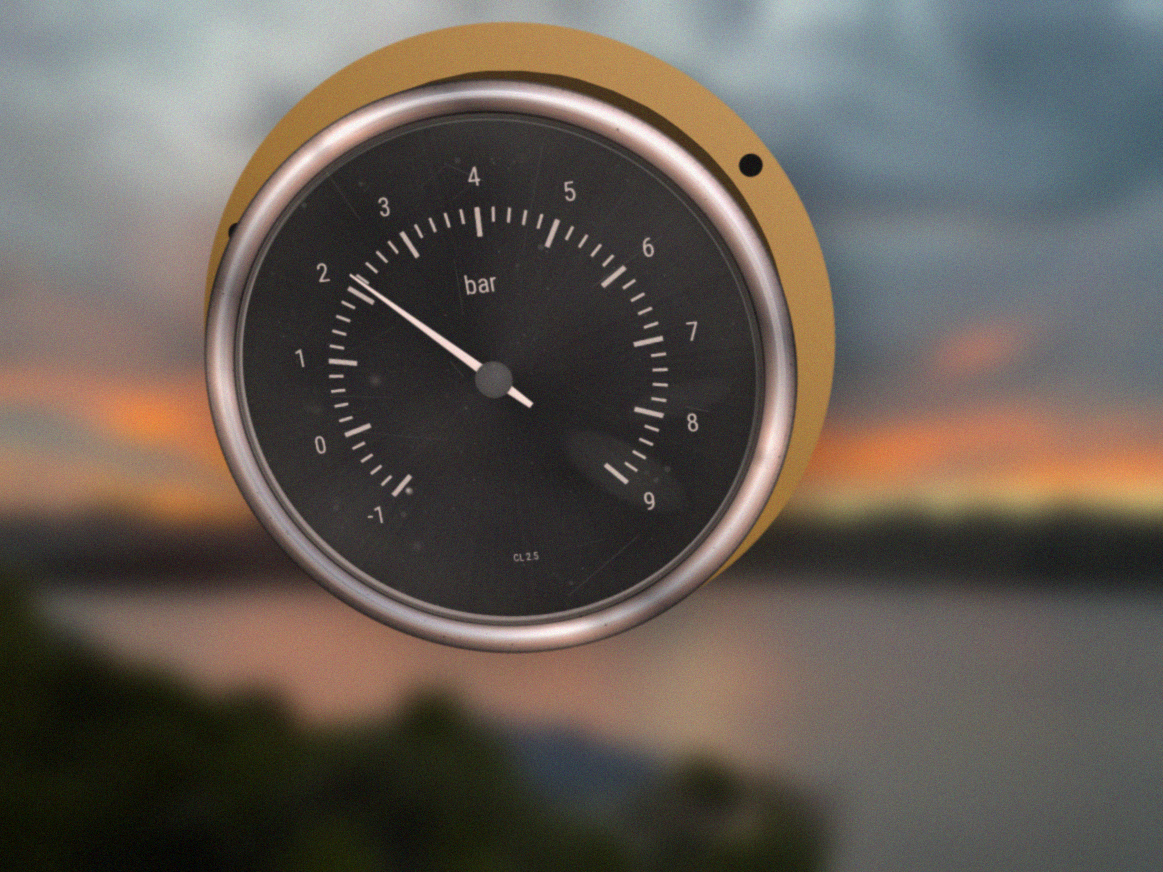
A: 2.2 (bar)
